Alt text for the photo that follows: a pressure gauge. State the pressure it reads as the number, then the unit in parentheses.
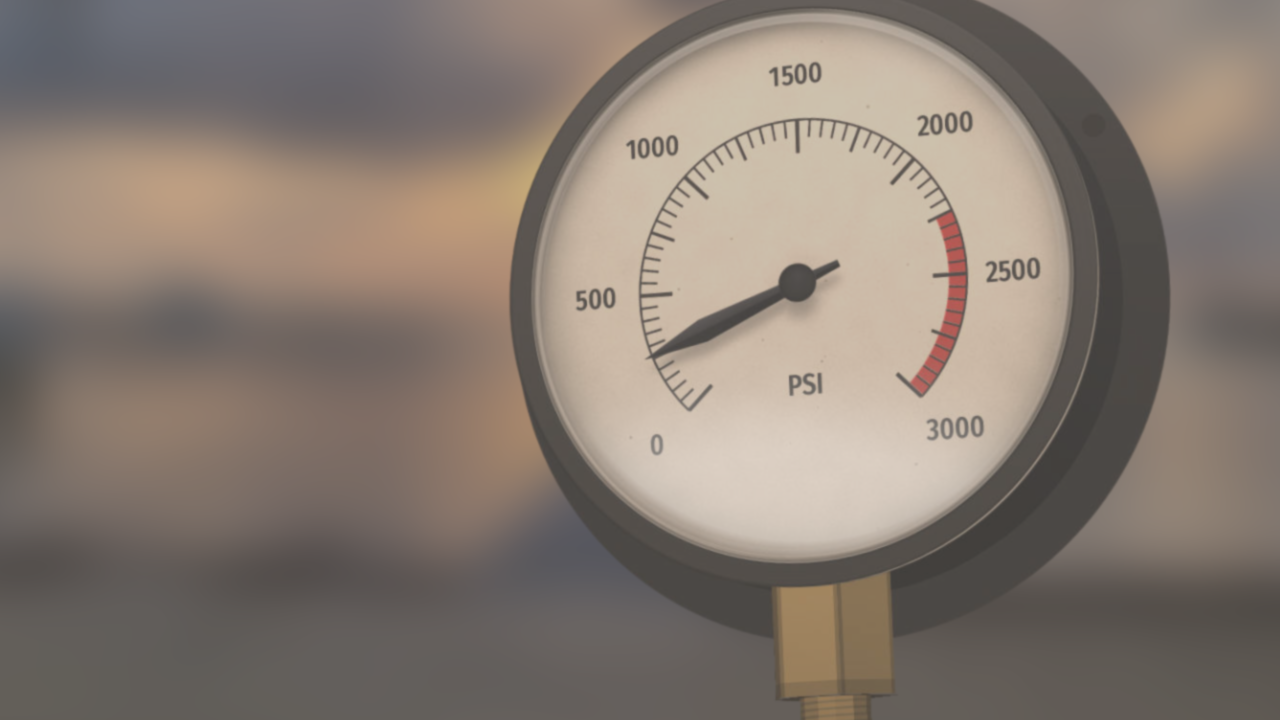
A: 250 (psi)
